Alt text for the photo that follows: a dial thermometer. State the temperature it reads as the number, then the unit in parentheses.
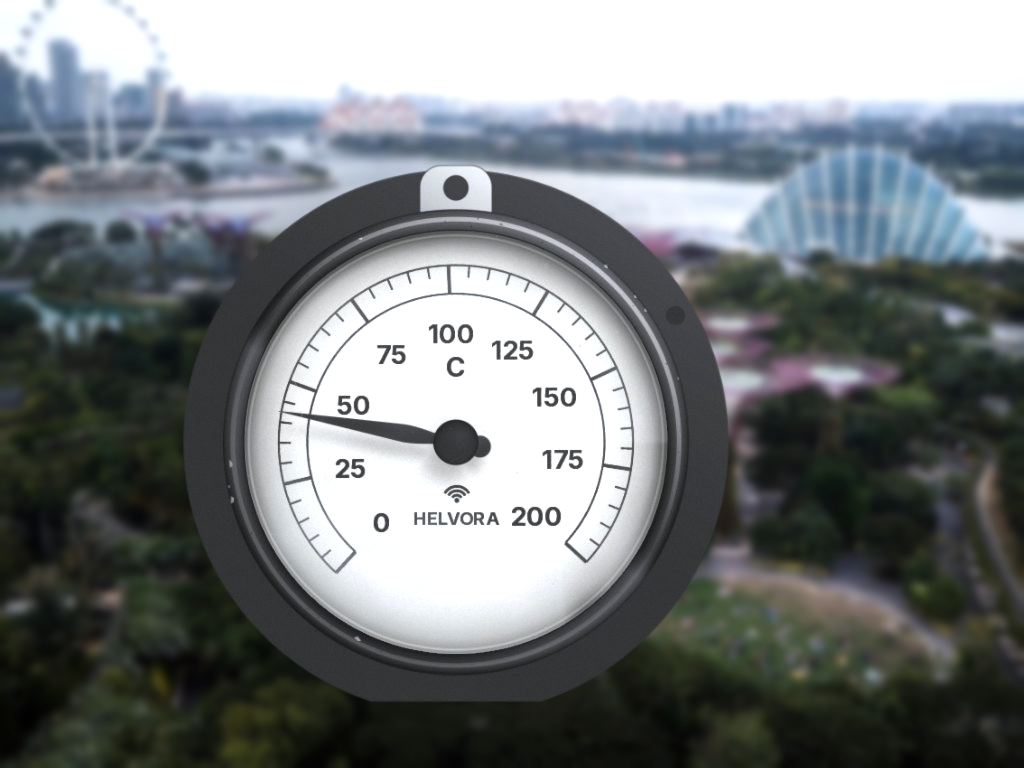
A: 42.5 (°C)
